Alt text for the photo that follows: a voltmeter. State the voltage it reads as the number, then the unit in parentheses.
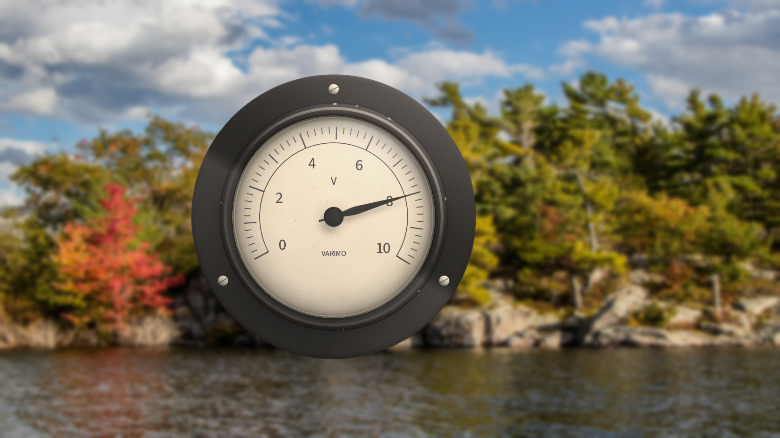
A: 8 (V)
